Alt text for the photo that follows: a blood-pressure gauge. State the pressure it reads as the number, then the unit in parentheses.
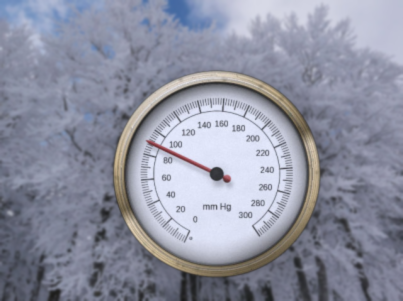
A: 90 (mmHg)
